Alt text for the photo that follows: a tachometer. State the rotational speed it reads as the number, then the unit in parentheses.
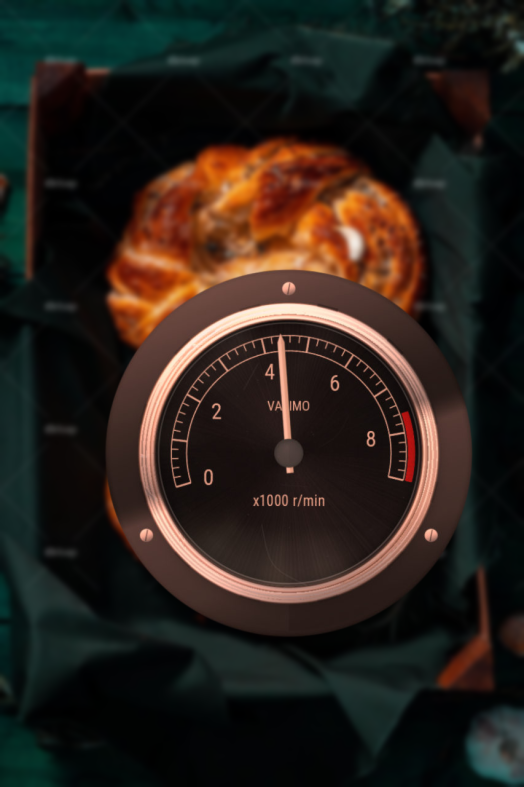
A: 4400 (rpm)
